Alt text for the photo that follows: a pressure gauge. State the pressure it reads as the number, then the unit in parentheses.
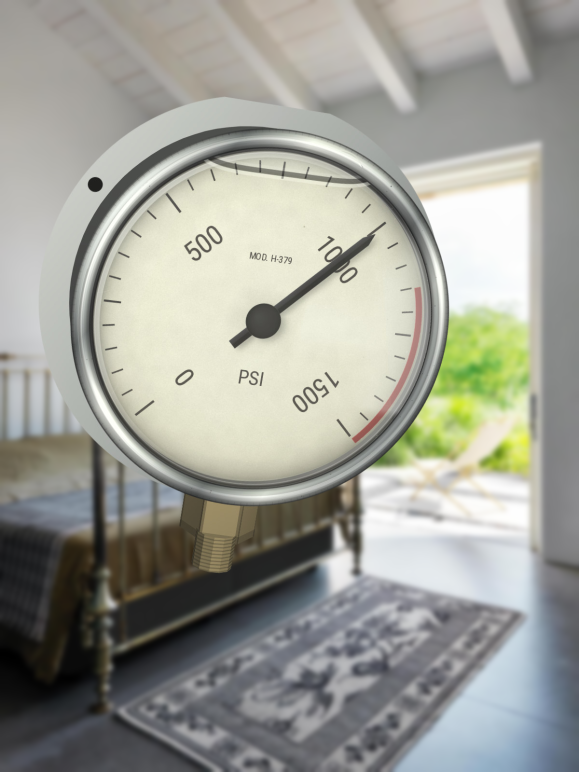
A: 1000 (psi)
